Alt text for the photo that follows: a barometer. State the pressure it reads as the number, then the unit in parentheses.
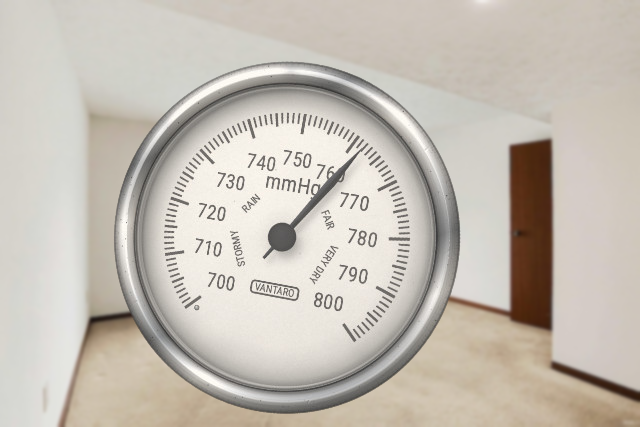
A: 762 (mmHg)
